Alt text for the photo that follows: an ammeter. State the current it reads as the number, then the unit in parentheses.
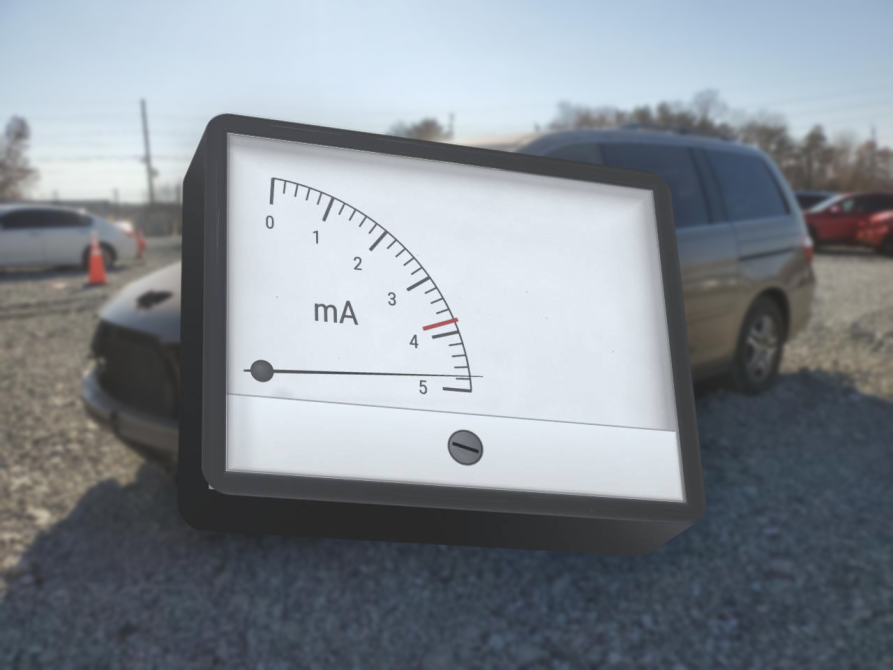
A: 4.8 (mA)
